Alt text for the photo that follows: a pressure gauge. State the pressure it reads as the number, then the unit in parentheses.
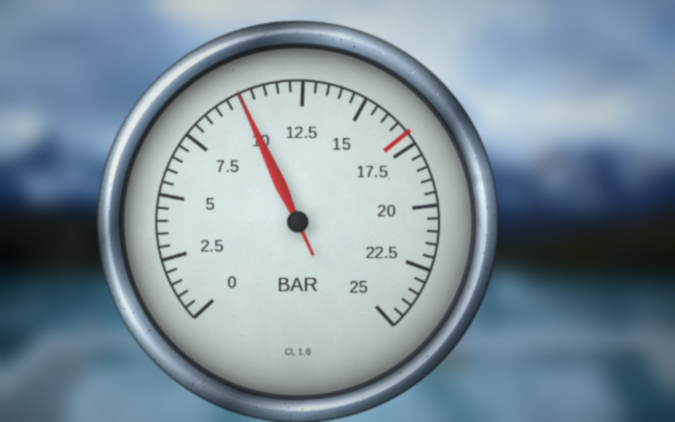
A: 10 (bar)
